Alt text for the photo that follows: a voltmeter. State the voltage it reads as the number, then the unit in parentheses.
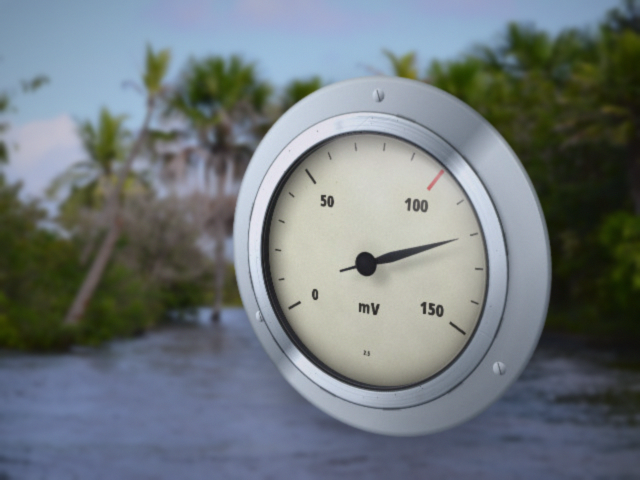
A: 120 (mV)
